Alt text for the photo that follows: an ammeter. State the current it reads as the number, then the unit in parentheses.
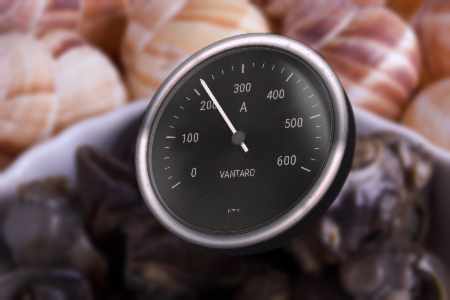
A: 220 (A)
